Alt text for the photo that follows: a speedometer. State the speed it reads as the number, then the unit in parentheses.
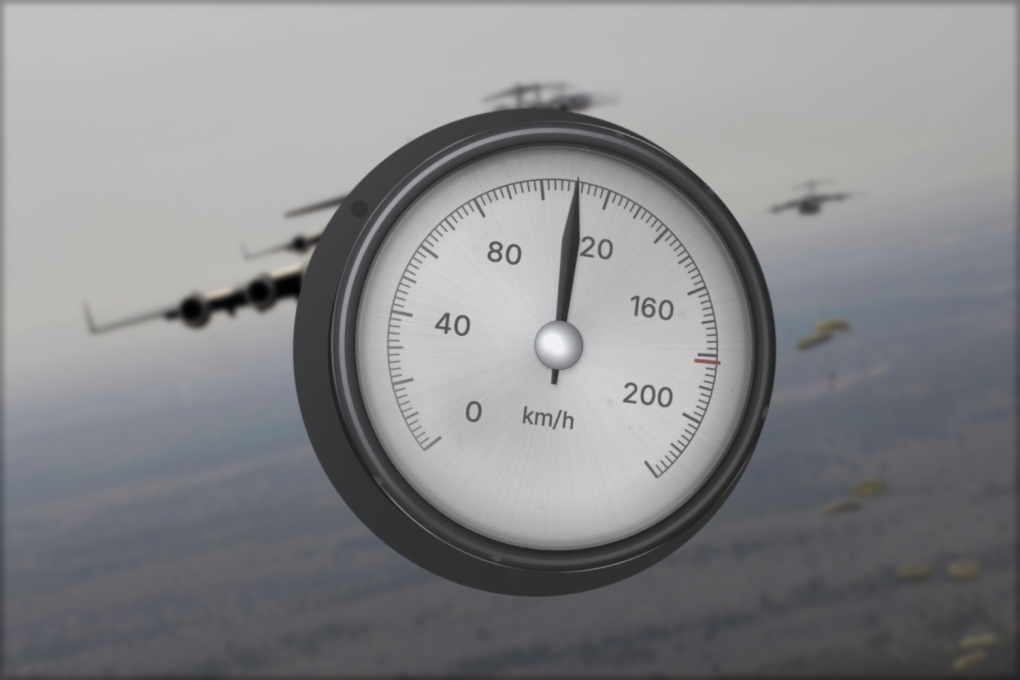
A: 110 (km/h)
